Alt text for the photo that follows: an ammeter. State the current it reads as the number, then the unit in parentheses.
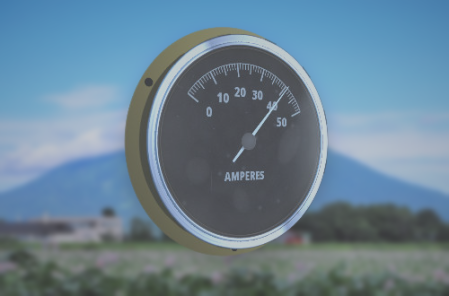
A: 40 (A)
